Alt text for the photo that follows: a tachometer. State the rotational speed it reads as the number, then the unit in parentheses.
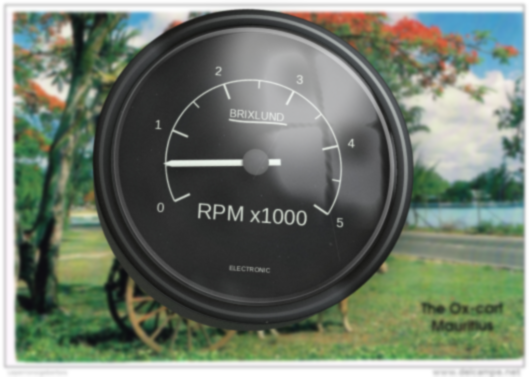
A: 500 (rpm)
